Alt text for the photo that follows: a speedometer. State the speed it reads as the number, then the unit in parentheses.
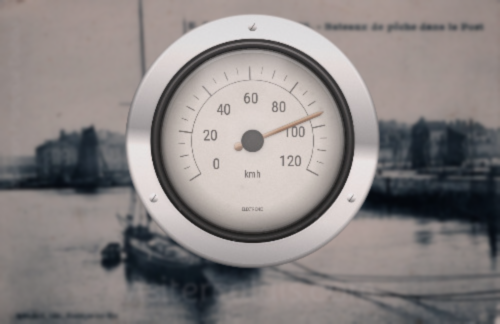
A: 95 (km/h)
